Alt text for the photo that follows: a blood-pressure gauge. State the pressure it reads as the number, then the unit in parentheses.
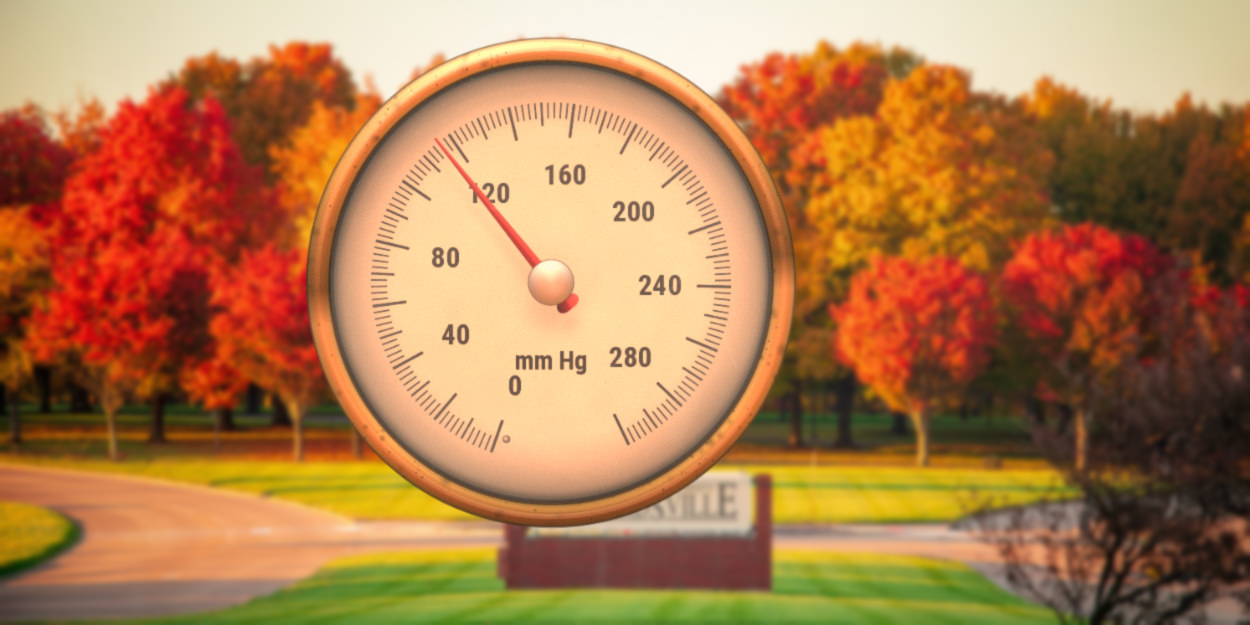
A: 116 (mmHg)
